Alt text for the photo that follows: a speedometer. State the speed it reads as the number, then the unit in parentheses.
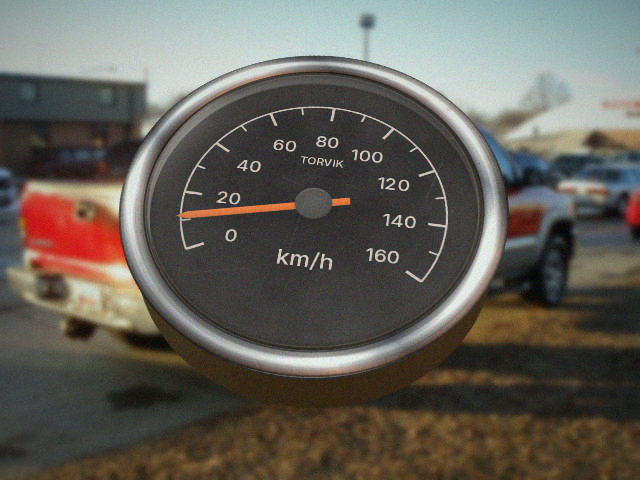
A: 10 (km/h)
